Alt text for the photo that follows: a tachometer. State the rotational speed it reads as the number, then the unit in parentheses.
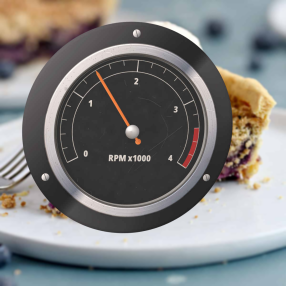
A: 1400 (rpm)
